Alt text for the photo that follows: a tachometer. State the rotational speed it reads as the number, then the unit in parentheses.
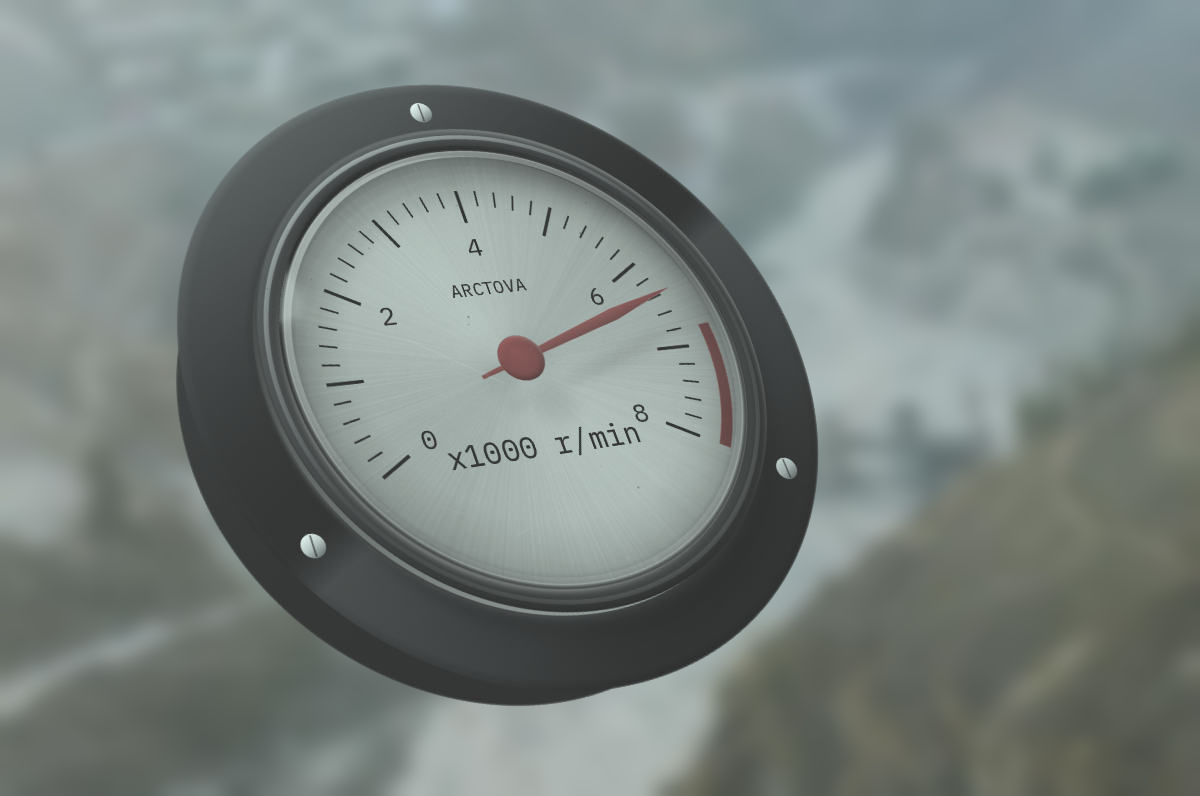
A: 6400 (rpm)
